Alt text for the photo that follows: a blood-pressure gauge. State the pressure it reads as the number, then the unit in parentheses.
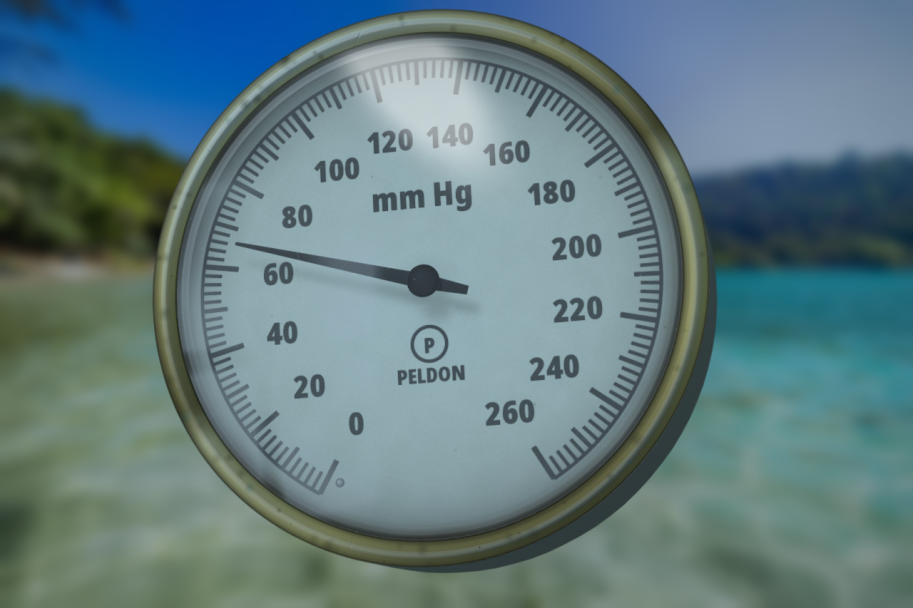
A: 66 (mmHg)
